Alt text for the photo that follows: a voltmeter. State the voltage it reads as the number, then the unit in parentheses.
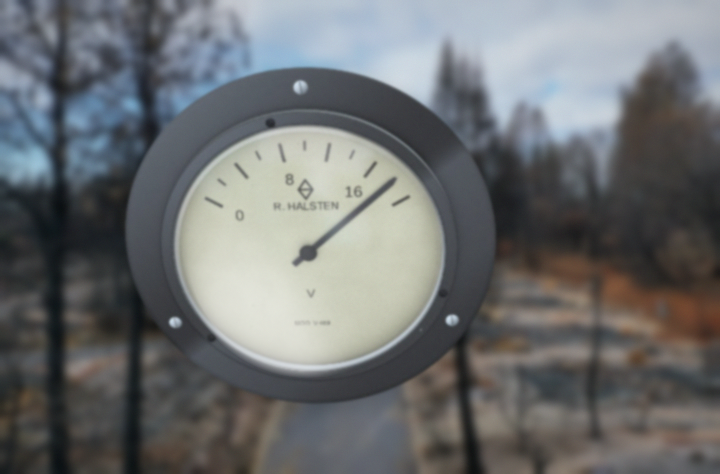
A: 18 (V)
